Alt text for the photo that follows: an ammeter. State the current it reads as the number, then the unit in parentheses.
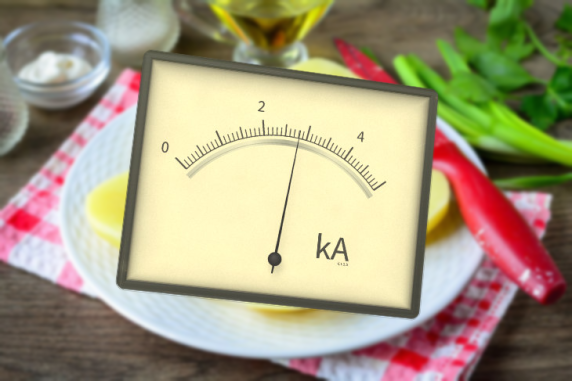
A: 2.8 (kA)
